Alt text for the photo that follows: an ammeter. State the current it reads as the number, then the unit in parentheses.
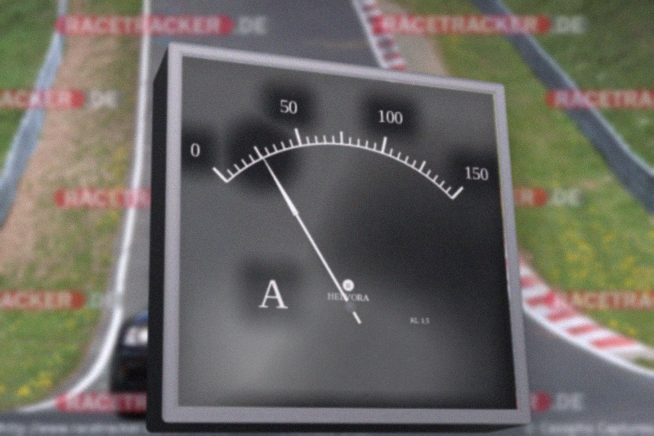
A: 25 (A)
